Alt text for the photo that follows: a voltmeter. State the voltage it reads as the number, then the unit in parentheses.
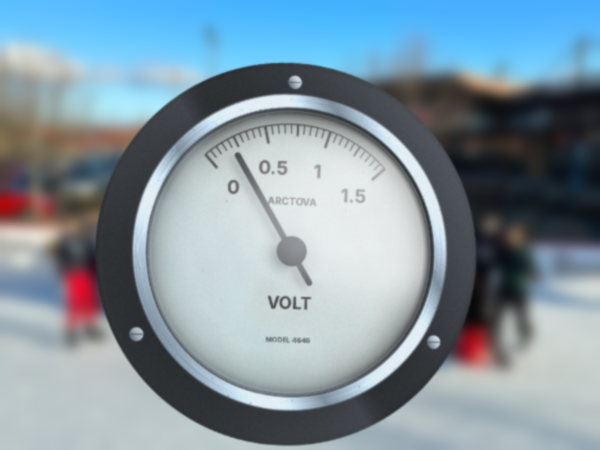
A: 0.2 (V)
